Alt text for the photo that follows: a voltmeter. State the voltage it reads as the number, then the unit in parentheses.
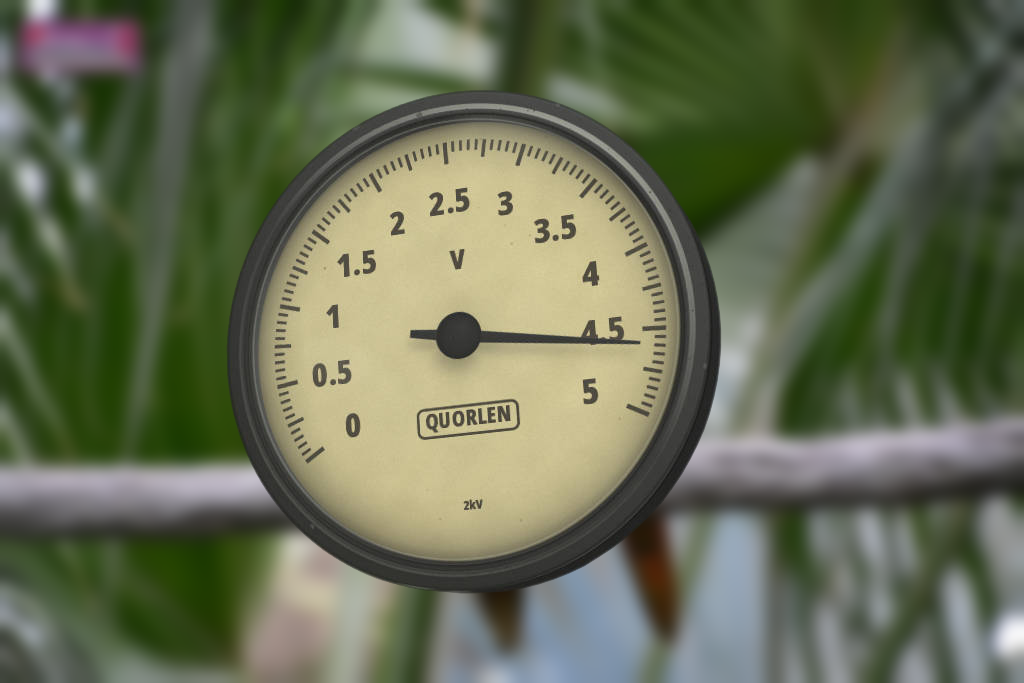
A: 4.6 (V)
